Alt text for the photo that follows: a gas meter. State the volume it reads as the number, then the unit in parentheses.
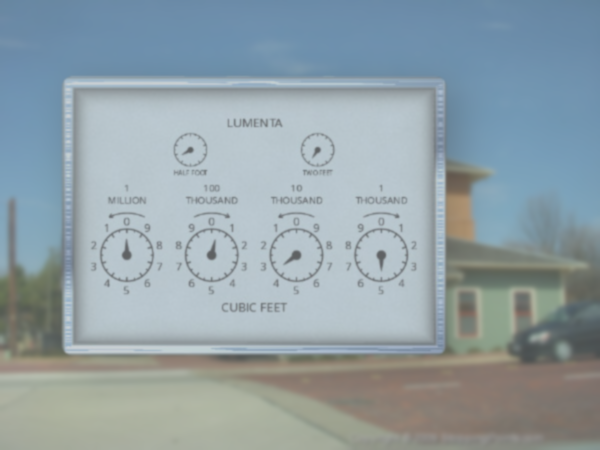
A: 3500 (ft³)
